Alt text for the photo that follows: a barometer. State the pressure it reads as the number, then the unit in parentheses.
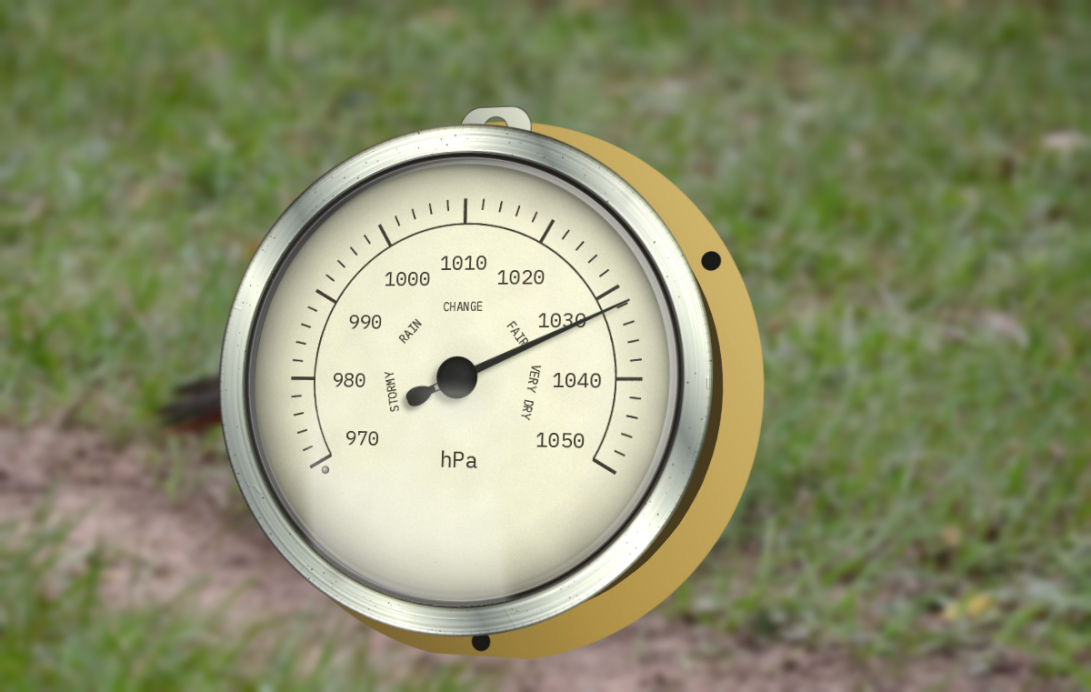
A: 1032 (hPa)
